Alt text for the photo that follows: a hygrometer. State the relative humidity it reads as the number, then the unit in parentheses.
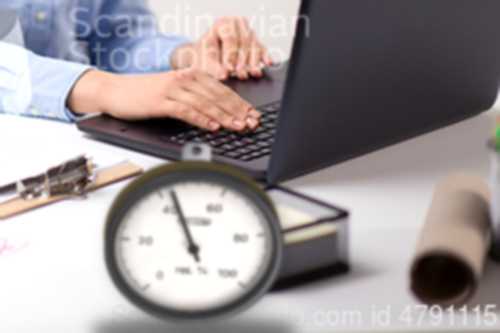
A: 44 (%)
